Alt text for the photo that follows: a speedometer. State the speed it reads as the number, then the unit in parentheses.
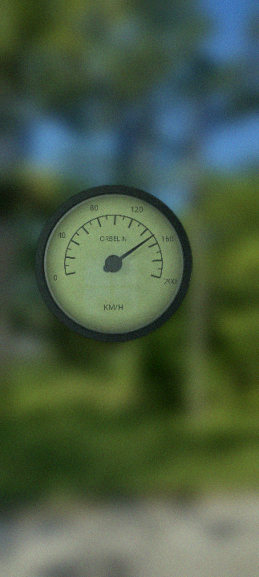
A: 150 (km/h)
